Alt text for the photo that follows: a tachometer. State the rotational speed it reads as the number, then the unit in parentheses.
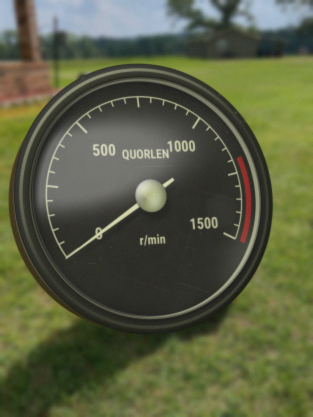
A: 0 (rpm)
